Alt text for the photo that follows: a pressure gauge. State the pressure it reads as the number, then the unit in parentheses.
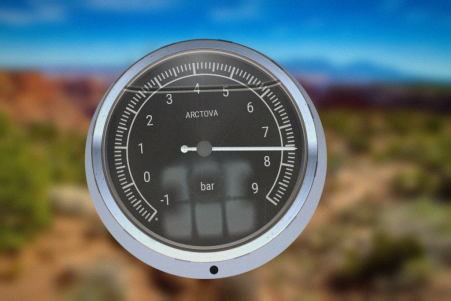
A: 7.6 (bar)
